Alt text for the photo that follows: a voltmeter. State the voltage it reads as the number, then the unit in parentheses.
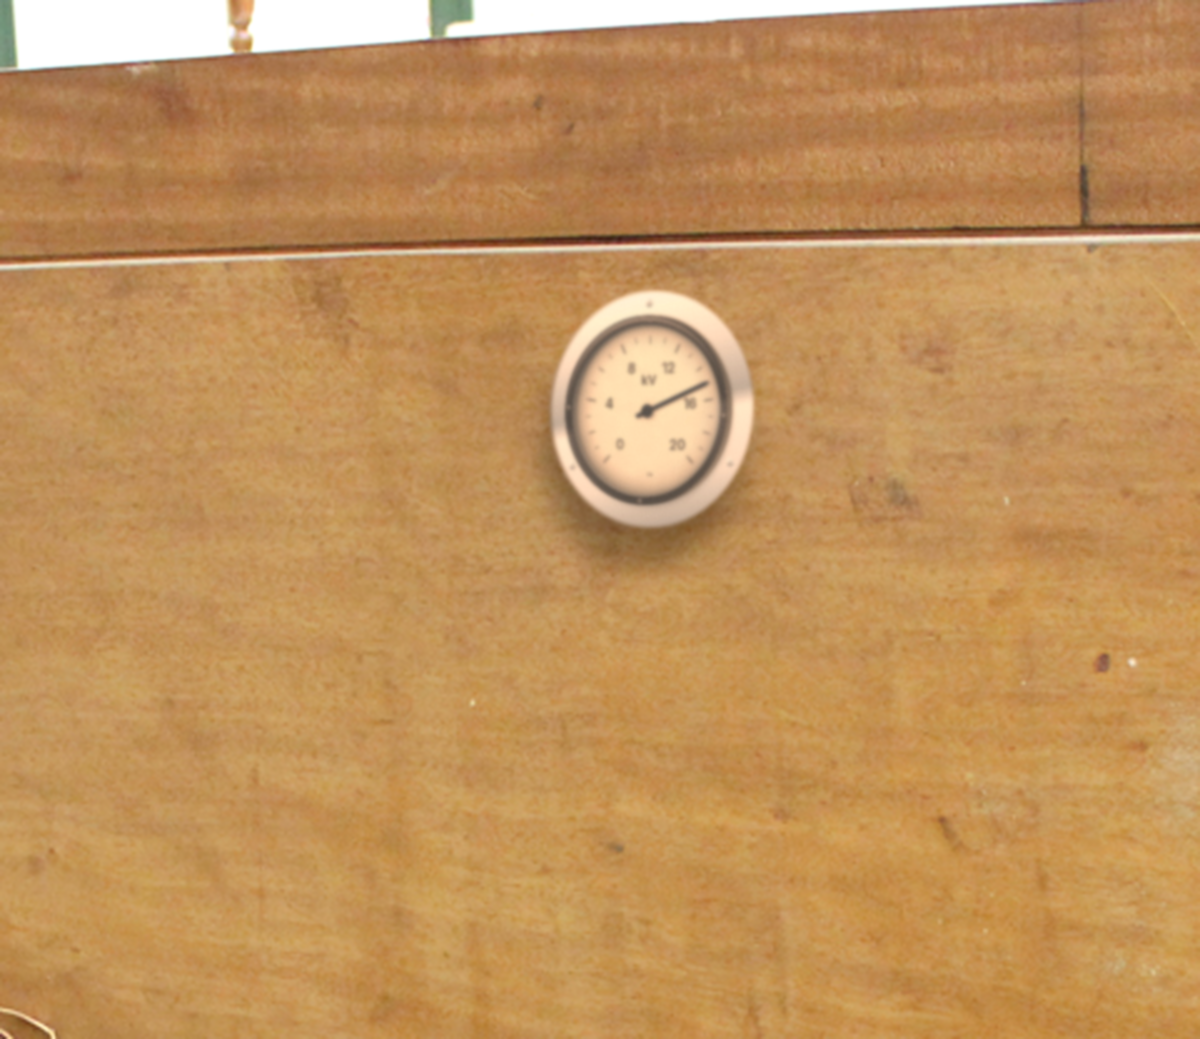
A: 15 (kV)
